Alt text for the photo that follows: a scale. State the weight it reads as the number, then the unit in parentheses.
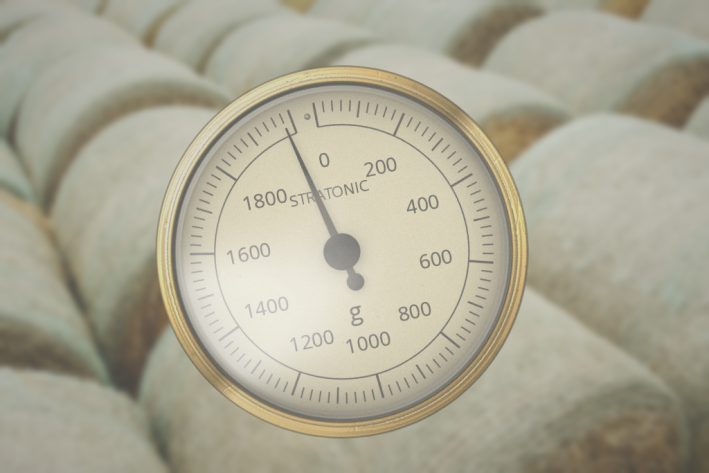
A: 1980 (g)
